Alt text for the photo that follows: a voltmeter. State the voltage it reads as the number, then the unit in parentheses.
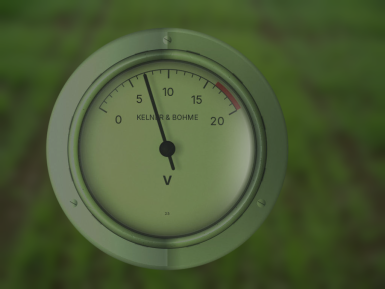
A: 7 (V)
